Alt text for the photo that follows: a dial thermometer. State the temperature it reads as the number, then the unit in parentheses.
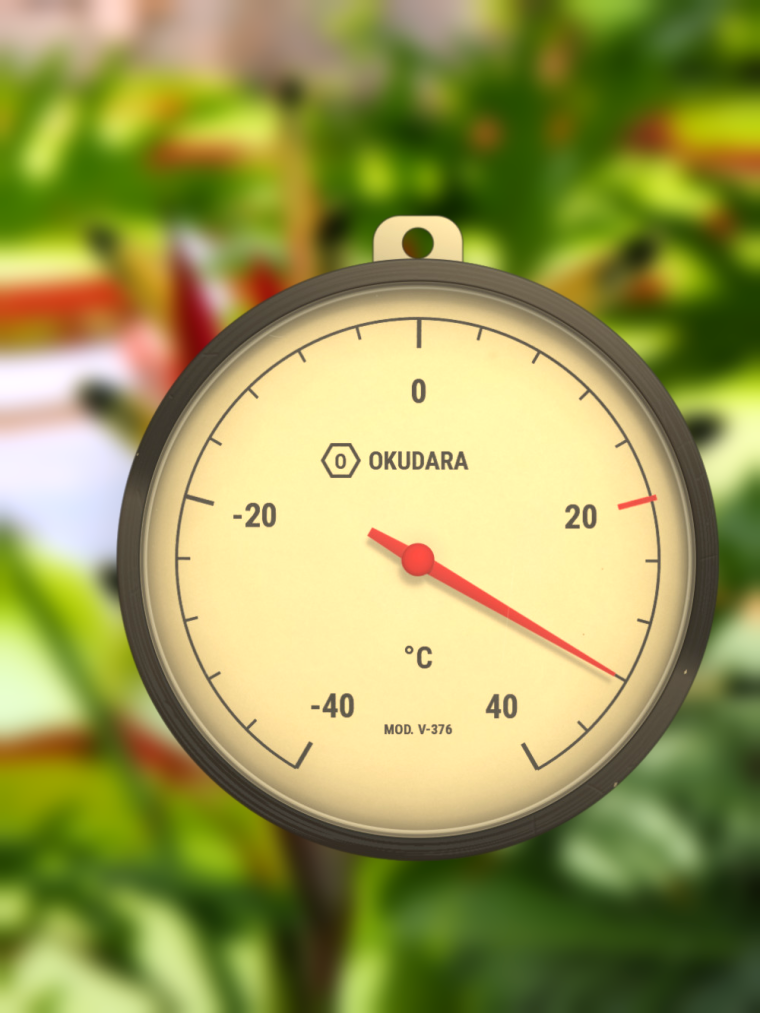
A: 32 (°C)
